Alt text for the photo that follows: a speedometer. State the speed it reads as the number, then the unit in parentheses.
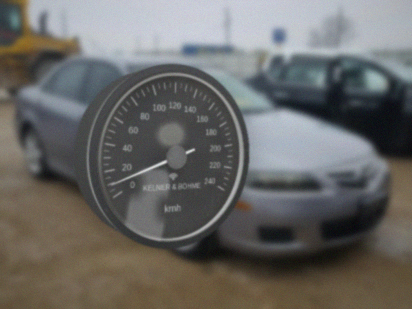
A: 10 (km/h)
